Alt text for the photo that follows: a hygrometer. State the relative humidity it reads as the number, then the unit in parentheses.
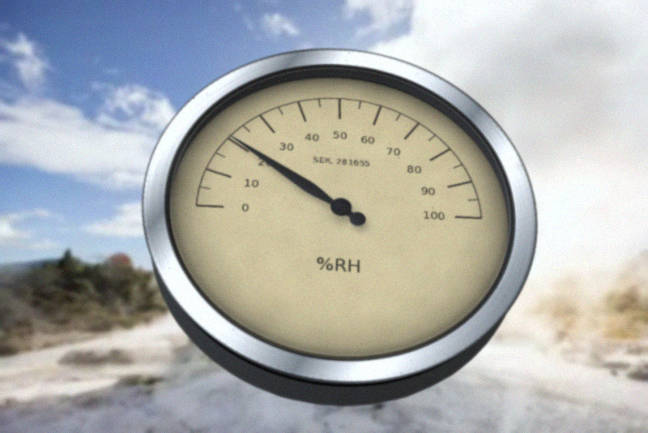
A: 20 (%)
